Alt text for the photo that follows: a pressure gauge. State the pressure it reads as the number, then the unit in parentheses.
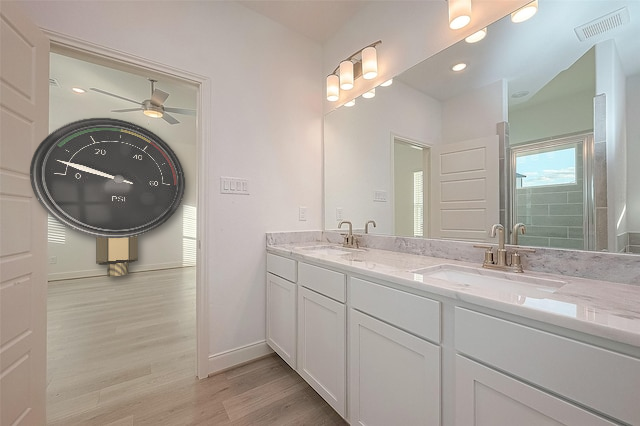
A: 5 (psi)
